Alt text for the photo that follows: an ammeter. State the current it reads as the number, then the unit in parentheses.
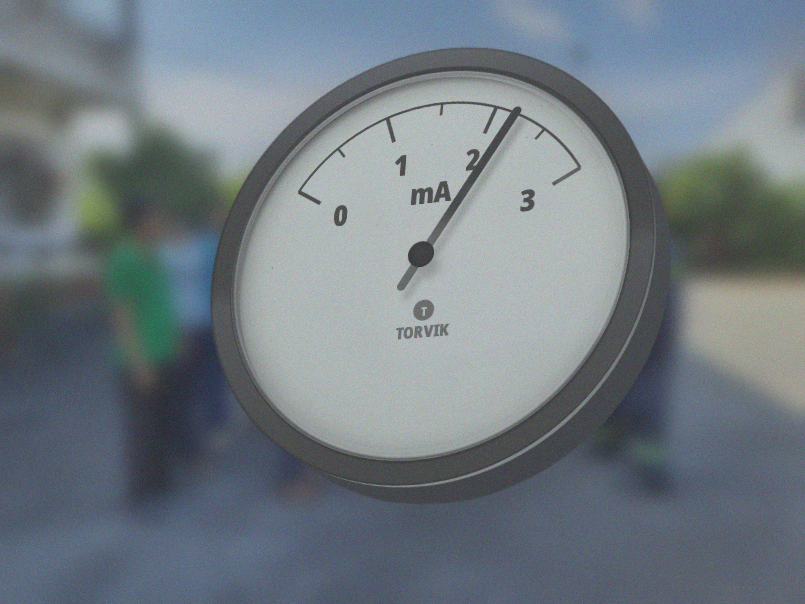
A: 2.25 (mA)
